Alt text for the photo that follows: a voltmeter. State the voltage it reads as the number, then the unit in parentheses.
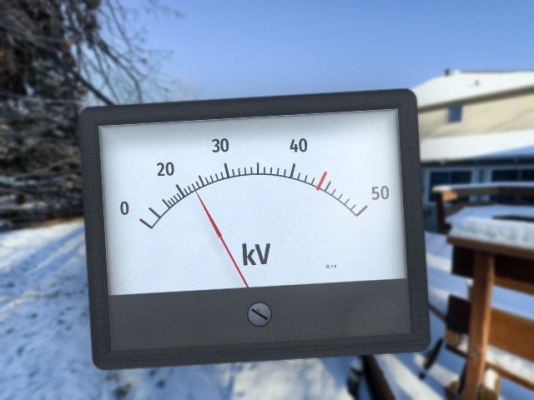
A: 23 (kV)
